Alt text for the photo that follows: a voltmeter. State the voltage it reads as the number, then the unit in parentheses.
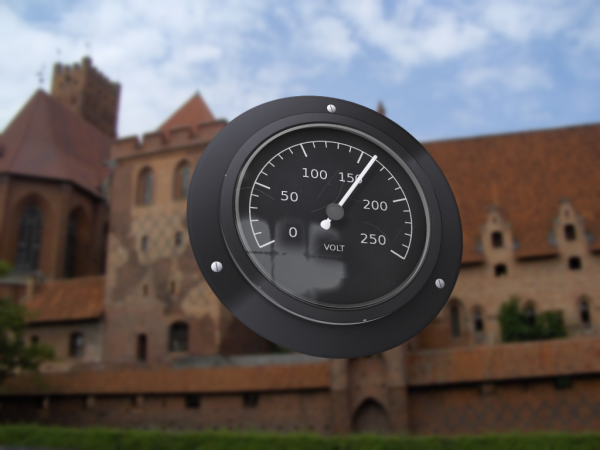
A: 160 (V)
